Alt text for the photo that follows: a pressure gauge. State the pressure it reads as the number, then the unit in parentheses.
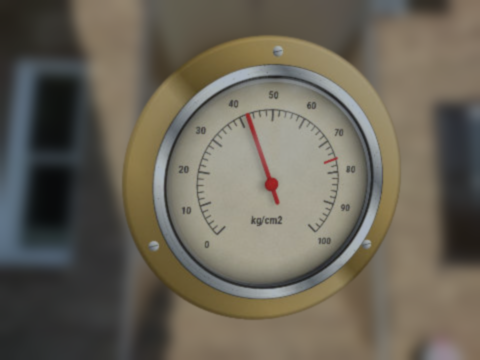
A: 42 (kg/cm²)
